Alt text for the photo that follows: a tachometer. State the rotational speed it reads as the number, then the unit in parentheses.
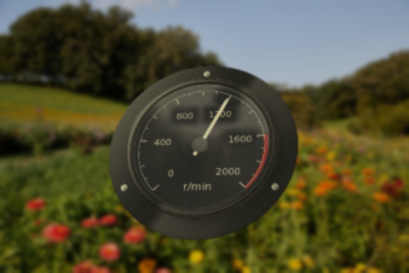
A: 1200 (rpm)
